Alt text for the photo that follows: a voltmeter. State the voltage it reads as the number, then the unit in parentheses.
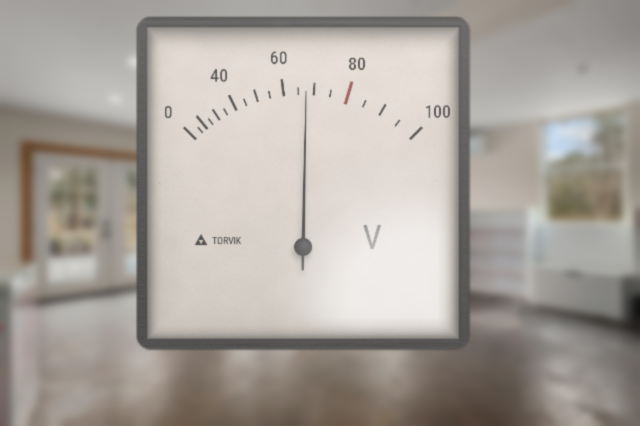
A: 67.5 (V)
